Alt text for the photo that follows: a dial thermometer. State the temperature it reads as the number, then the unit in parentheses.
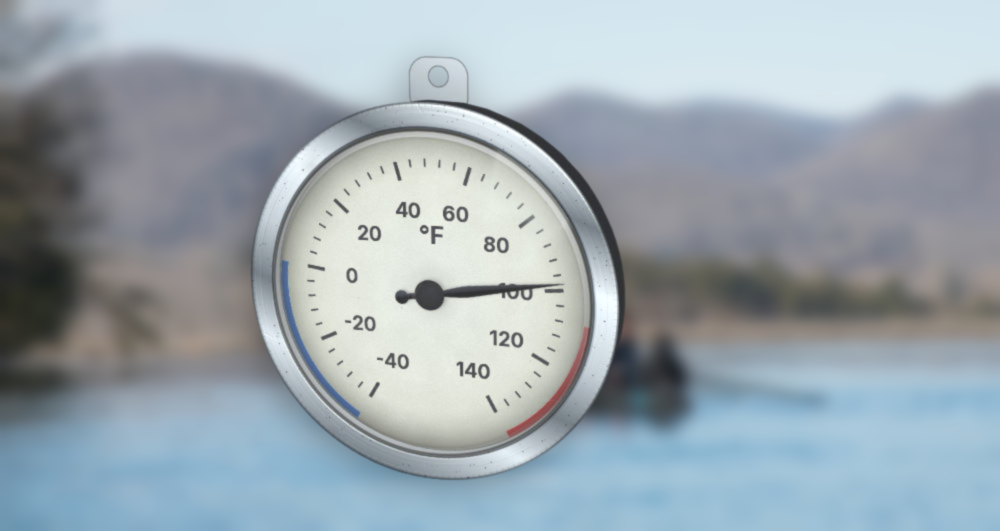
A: 98 (°F)
